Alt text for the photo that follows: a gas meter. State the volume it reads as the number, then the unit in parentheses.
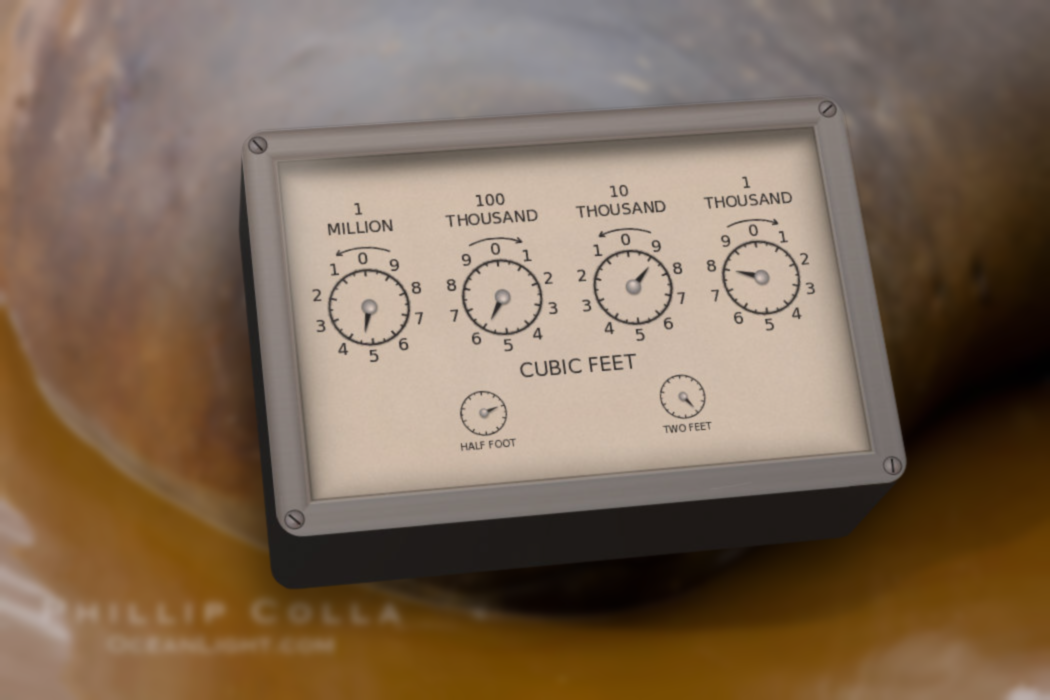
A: 458800 (ft³)
